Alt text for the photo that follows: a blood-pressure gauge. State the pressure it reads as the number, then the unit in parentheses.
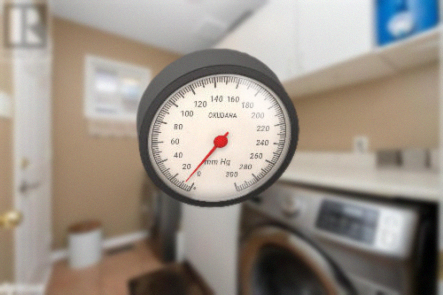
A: 10 (mmHg)
